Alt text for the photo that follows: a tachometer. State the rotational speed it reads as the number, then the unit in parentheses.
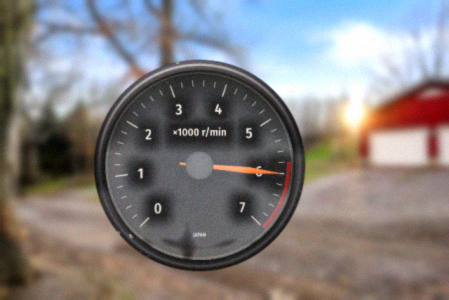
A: 6000 (rpm)
